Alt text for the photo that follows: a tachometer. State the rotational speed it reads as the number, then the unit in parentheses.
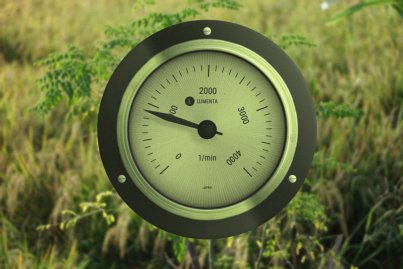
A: 900 (rpm)
